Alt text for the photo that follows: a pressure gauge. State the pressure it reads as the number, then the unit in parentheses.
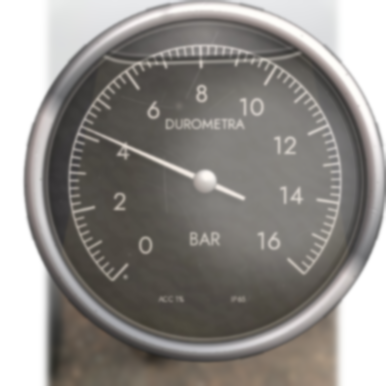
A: 4.2 (bar)
